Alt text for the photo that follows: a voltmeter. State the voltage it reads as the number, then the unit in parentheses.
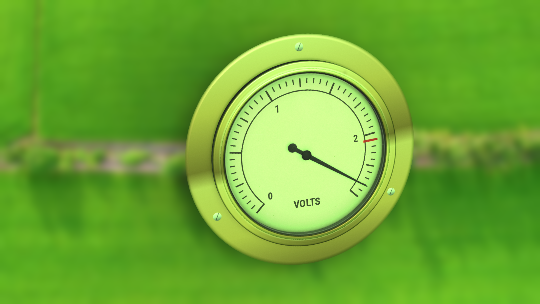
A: 2.4 (V)
